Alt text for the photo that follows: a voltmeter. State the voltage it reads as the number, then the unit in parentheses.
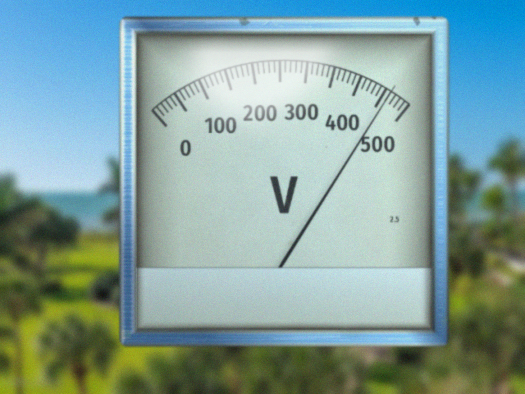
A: 460 (V)
